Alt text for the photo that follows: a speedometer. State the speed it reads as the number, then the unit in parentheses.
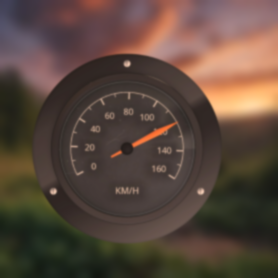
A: 120 (km/h)
